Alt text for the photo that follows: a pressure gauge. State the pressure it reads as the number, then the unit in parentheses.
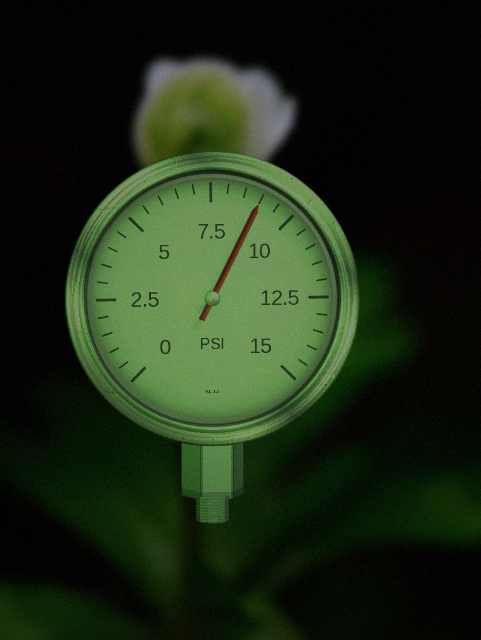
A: 9 (psi)
